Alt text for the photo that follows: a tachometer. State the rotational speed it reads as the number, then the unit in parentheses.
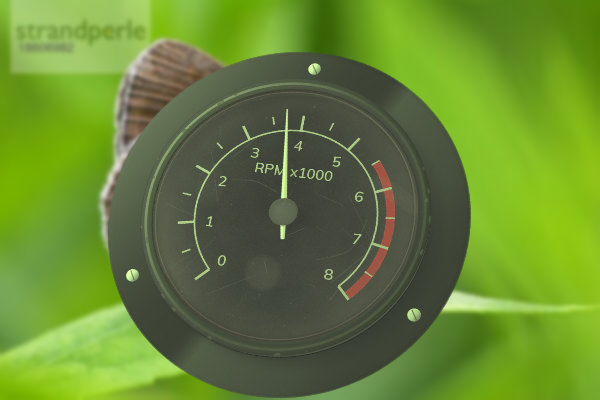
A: 3750 (rpm)
